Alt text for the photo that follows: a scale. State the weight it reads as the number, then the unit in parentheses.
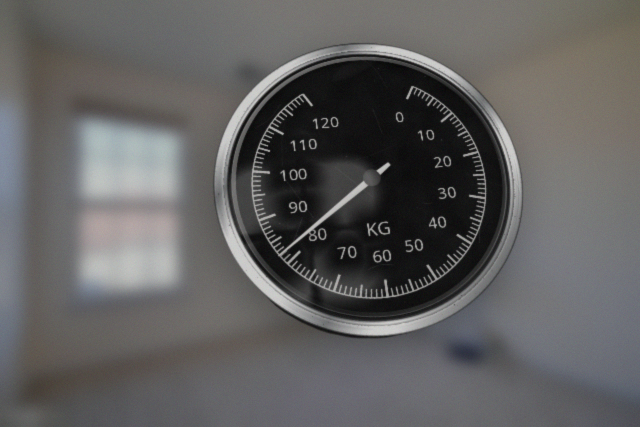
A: 82 (kg)
